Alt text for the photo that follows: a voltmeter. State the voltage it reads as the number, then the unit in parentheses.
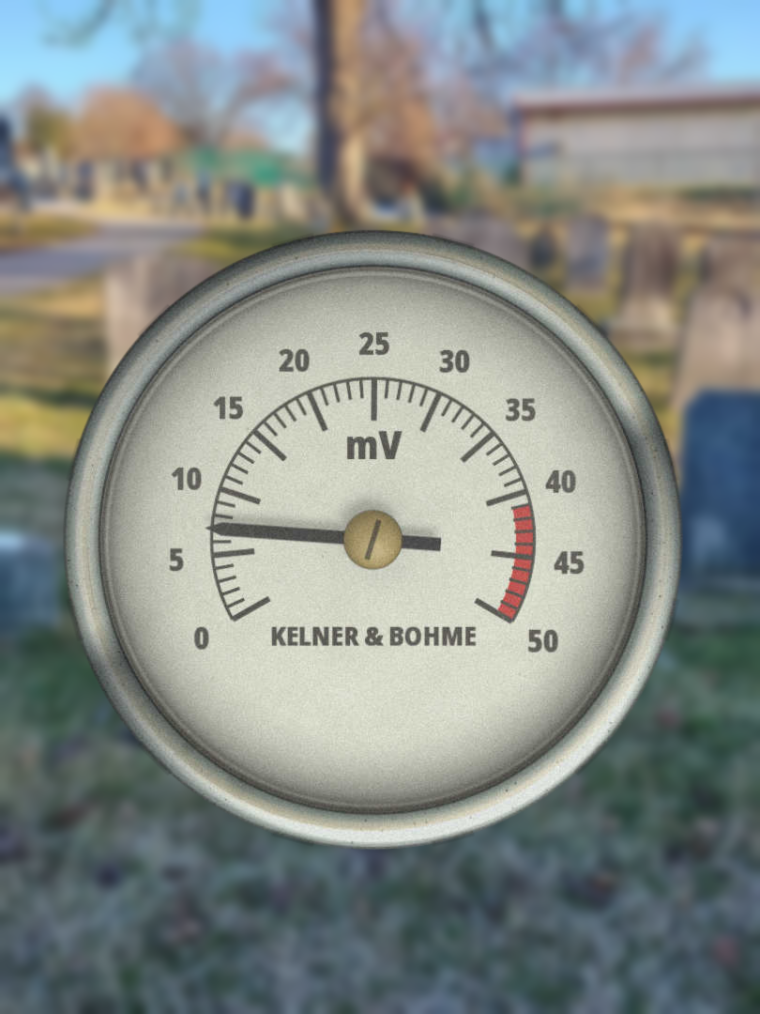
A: 7 (mV)
